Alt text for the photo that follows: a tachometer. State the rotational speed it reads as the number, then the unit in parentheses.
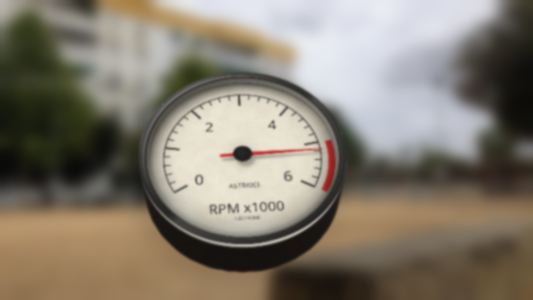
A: 5200 (rpm)
